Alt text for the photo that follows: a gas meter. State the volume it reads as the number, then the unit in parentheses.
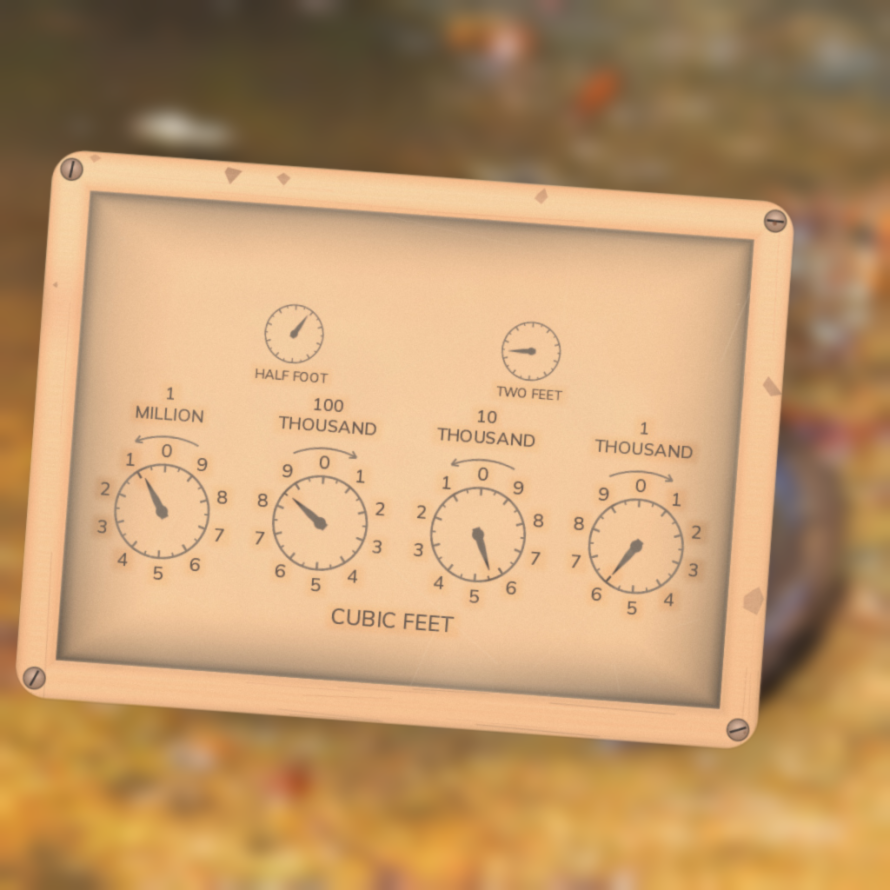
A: 85600 (ft³)
